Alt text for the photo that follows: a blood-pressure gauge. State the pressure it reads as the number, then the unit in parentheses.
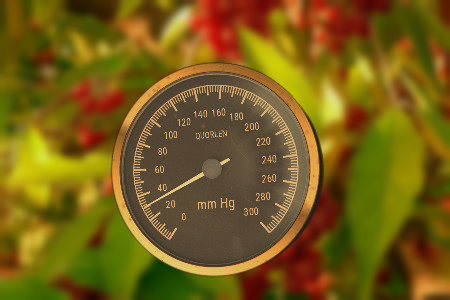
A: 30 (mmHg)
